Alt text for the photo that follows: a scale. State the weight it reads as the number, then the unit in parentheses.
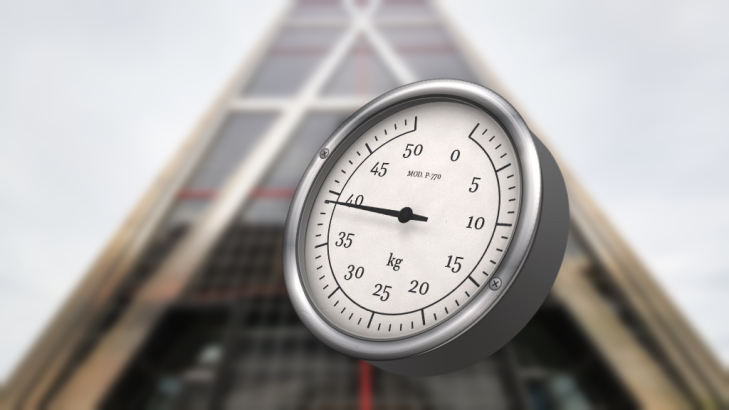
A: 39 (kg)
